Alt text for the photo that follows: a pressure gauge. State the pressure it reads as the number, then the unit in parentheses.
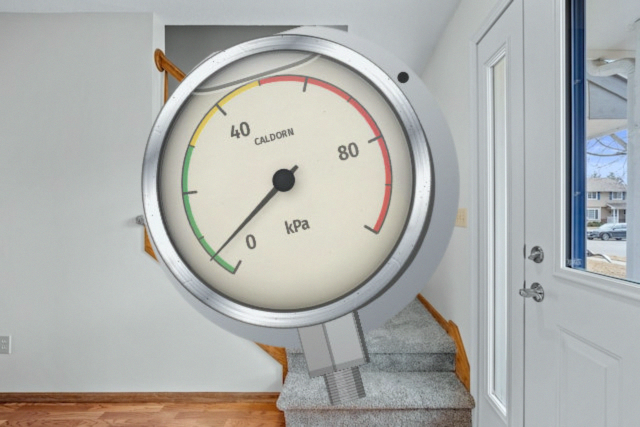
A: 5 (kPa)
